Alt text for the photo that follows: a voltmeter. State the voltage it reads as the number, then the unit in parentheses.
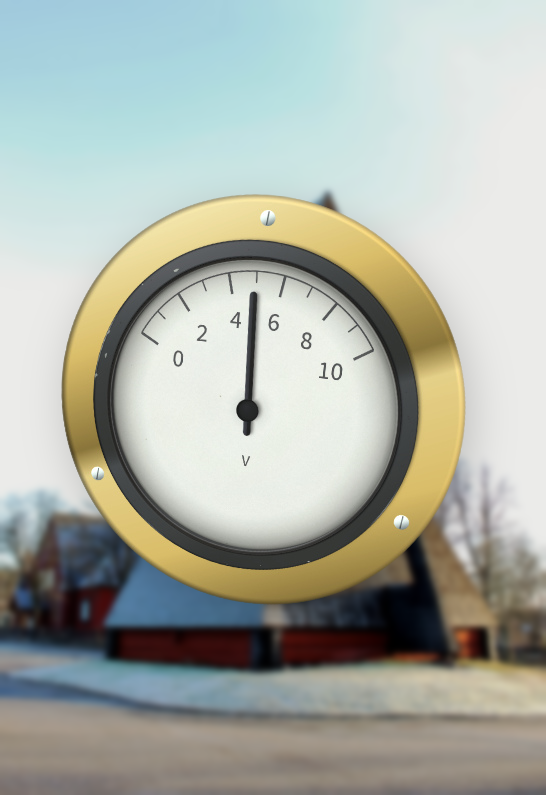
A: 5 (V)
